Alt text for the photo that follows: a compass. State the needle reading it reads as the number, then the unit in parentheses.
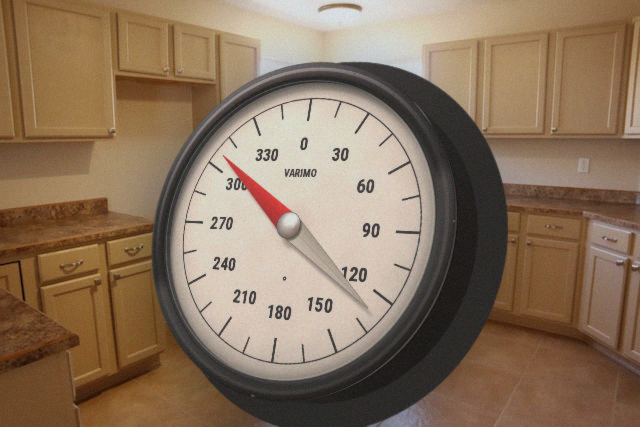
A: 307.5 (°)
